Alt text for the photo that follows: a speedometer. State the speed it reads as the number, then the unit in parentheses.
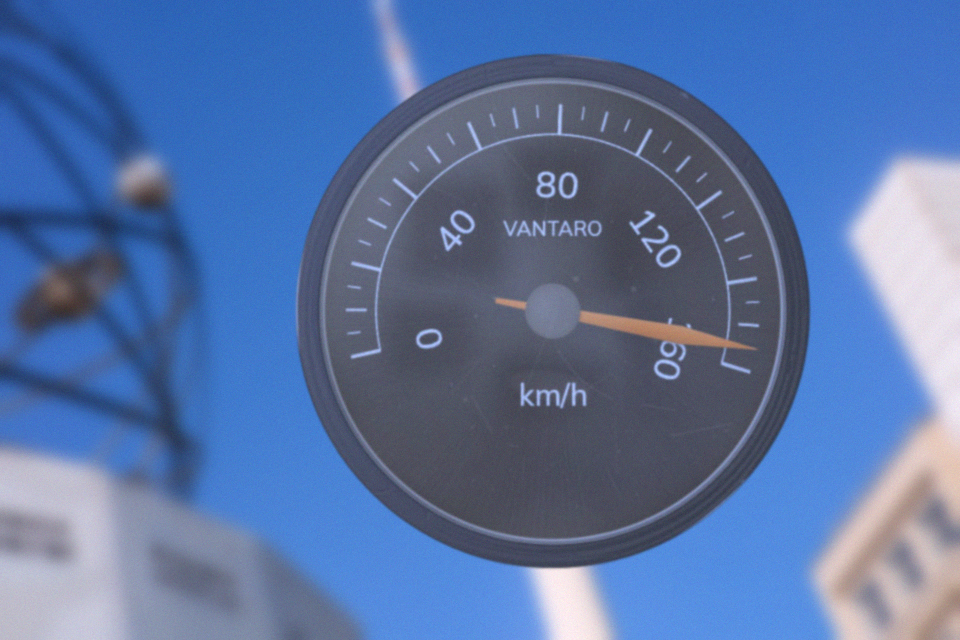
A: 155 (km/h)
